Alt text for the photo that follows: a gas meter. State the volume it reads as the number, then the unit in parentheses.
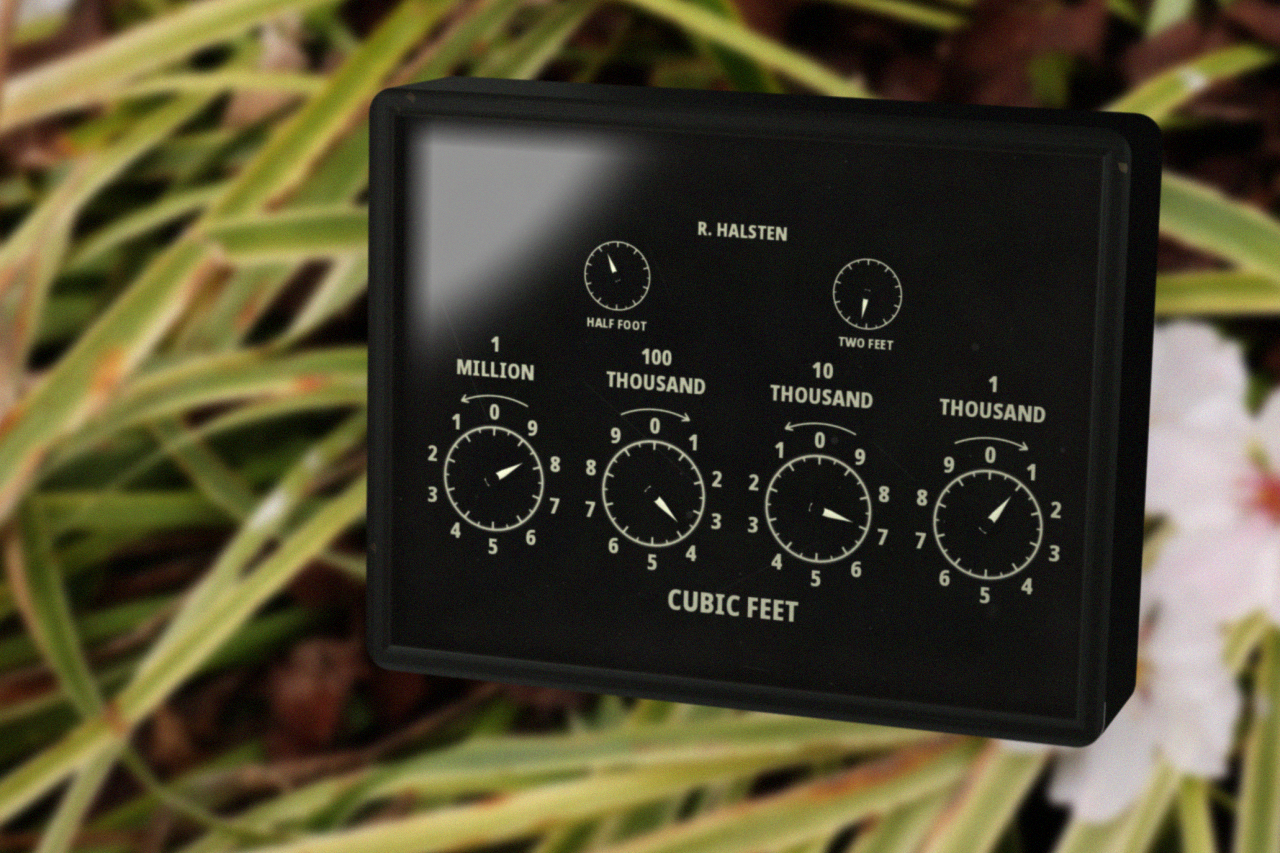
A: 837100 (ft³)
